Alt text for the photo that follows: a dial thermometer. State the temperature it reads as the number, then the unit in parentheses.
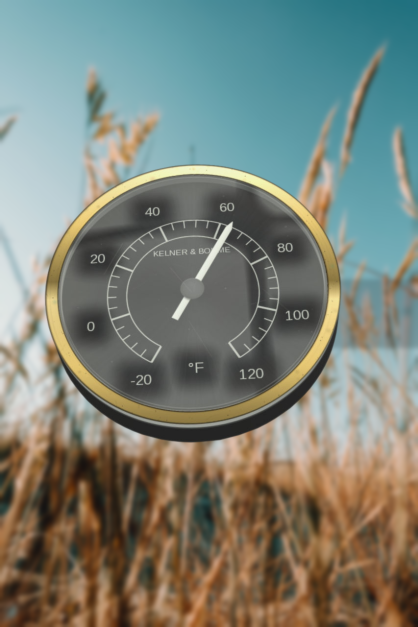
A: 64 (°F)
